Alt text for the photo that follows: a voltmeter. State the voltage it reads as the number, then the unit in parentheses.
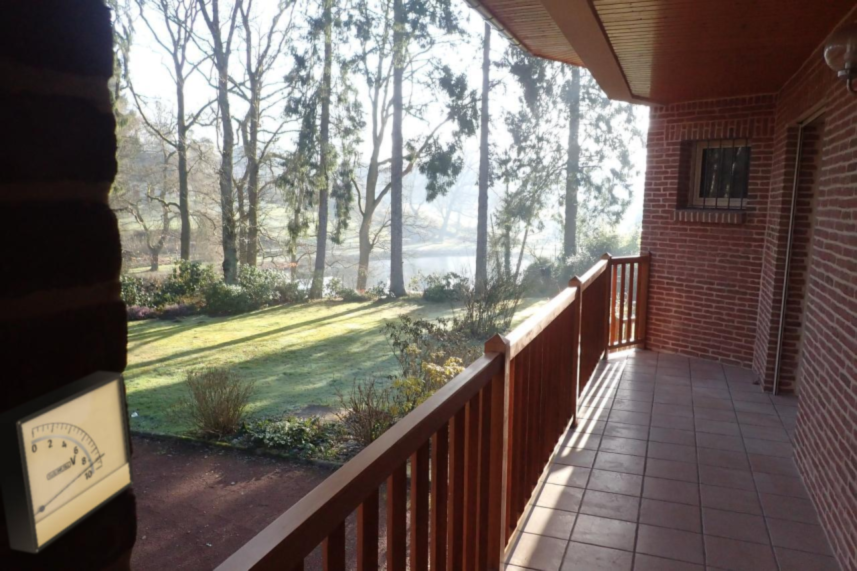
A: 9 (V)
